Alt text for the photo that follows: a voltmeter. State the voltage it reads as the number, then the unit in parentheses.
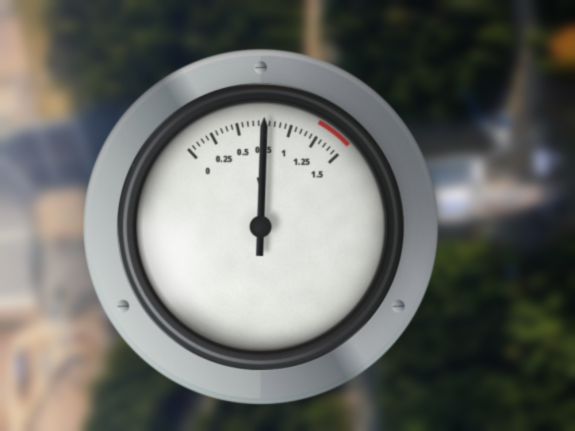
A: 0.75 (V)
